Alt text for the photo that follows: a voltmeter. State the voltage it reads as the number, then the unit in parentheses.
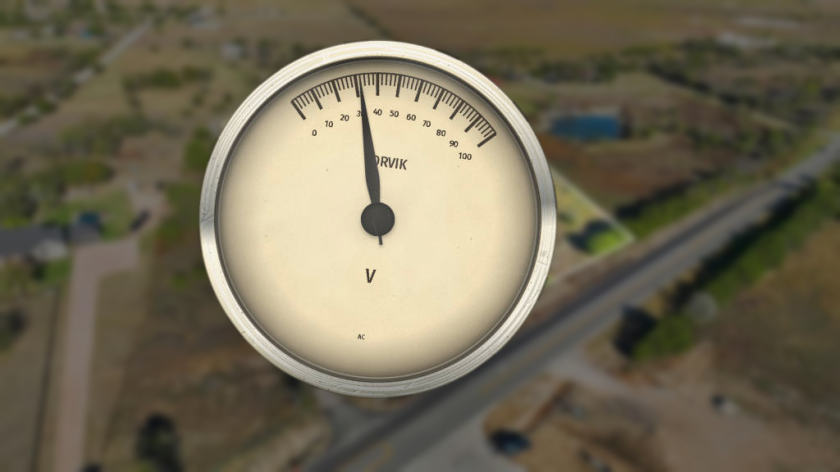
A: 32 (V)
